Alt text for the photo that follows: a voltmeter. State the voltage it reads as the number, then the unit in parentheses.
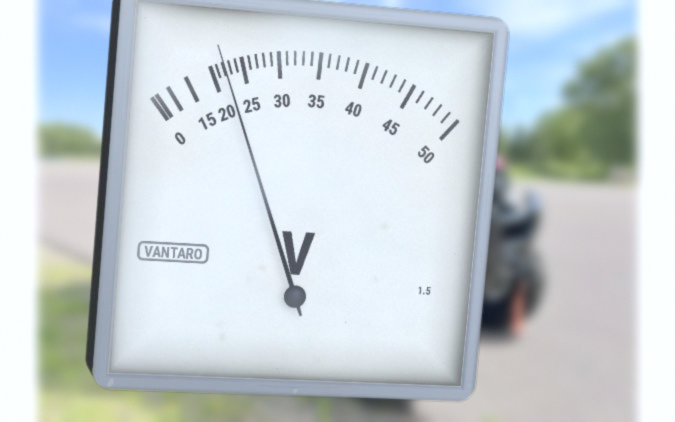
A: 22 (V)
